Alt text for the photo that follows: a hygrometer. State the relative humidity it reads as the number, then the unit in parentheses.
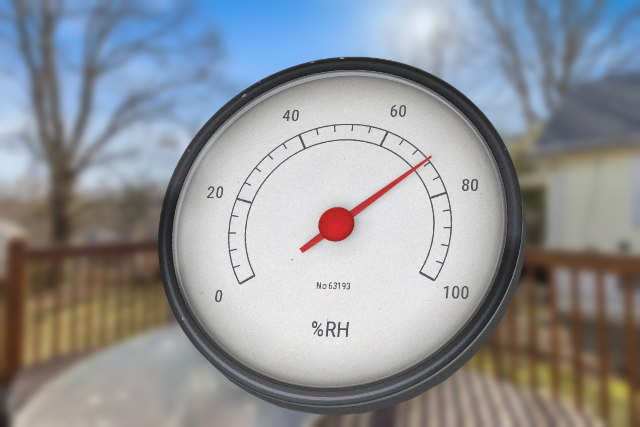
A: 72 (%)
